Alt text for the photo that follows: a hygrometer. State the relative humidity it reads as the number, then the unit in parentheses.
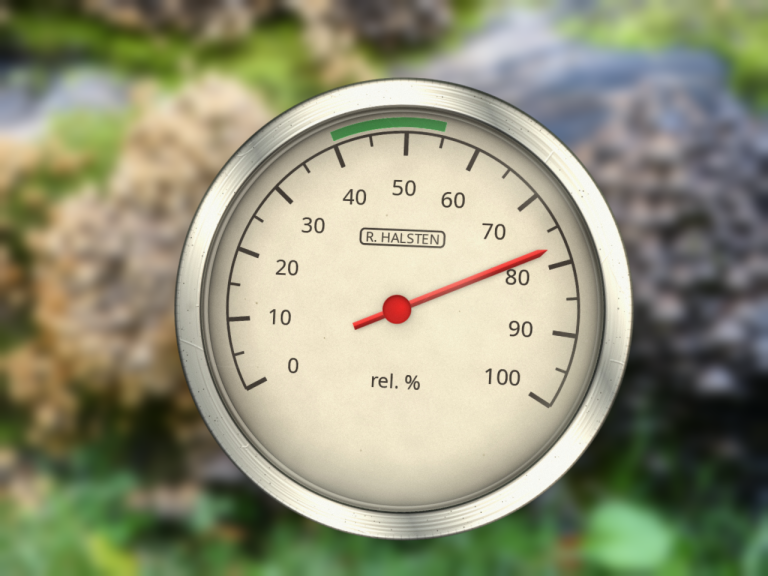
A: 77.5 (%)
